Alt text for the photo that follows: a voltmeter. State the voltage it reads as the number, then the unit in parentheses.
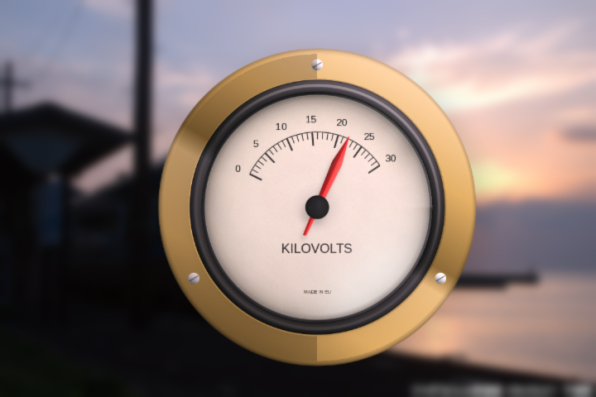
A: 22 (kV)
